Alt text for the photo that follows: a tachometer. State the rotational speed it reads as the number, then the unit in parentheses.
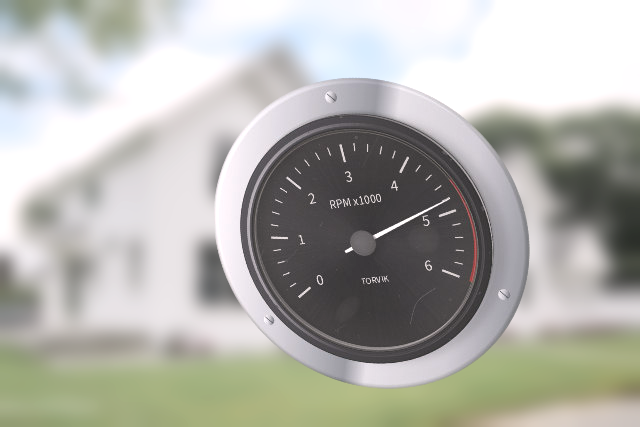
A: 4800 (rpm)
